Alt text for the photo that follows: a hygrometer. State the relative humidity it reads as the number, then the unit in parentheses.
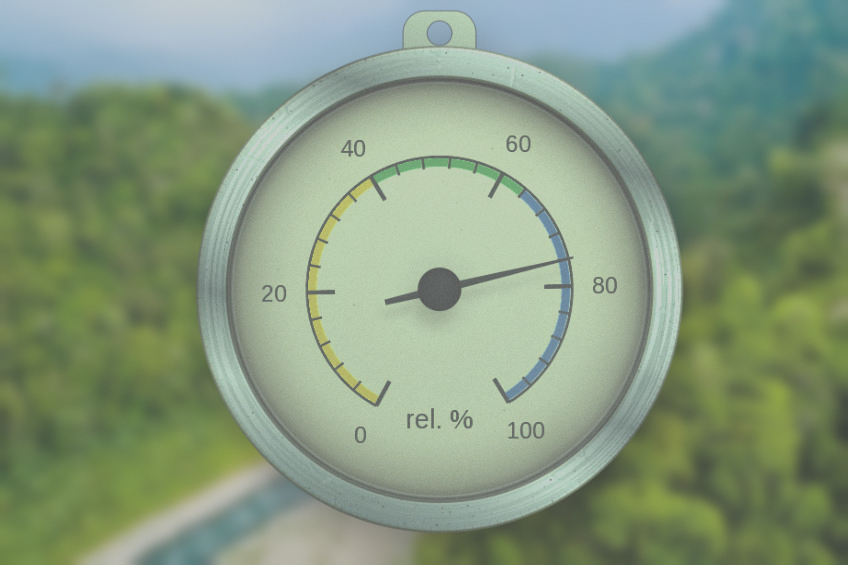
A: 76 (%)
